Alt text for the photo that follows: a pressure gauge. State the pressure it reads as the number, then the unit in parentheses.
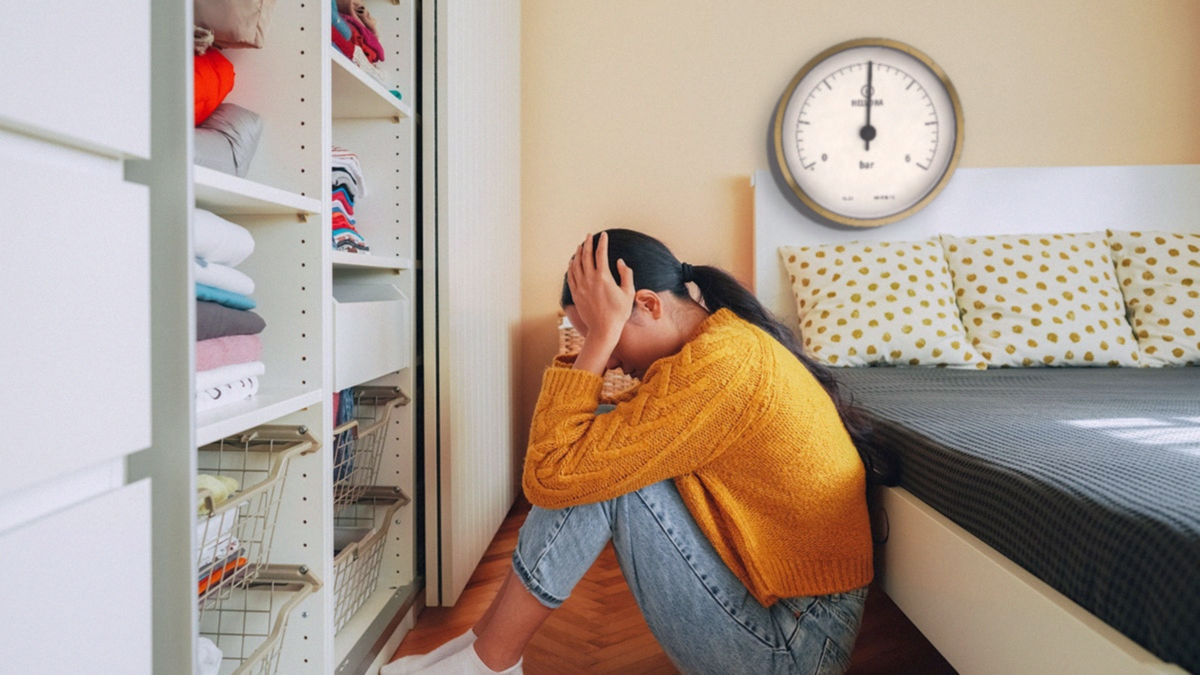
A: 3 (bar)
